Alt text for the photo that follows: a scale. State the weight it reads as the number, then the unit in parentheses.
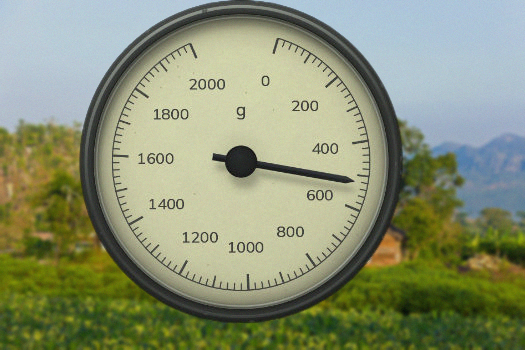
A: 520 (g)
